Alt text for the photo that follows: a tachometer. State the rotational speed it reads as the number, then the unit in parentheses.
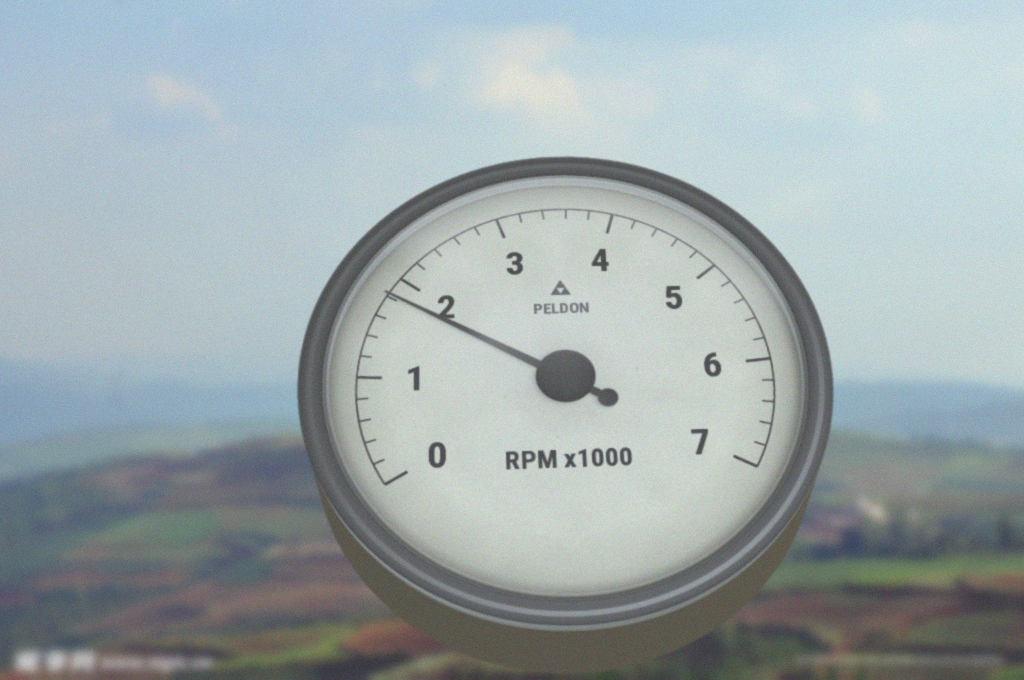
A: 1800 (rpm)
